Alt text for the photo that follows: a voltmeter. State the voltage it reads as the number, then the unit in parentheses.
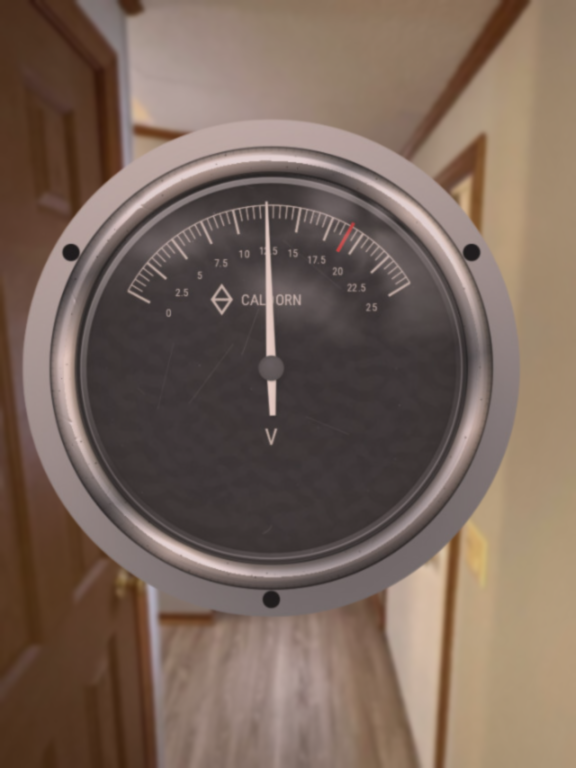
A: 12.5 (V)
